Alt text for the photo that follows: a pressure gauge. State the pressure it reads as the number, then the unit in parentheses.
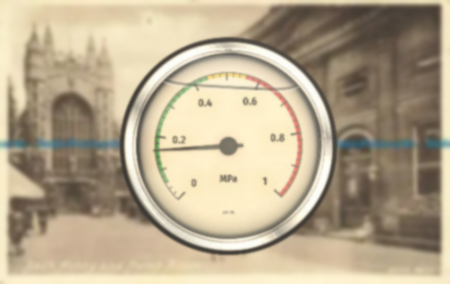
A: 0.16 (MPa)
